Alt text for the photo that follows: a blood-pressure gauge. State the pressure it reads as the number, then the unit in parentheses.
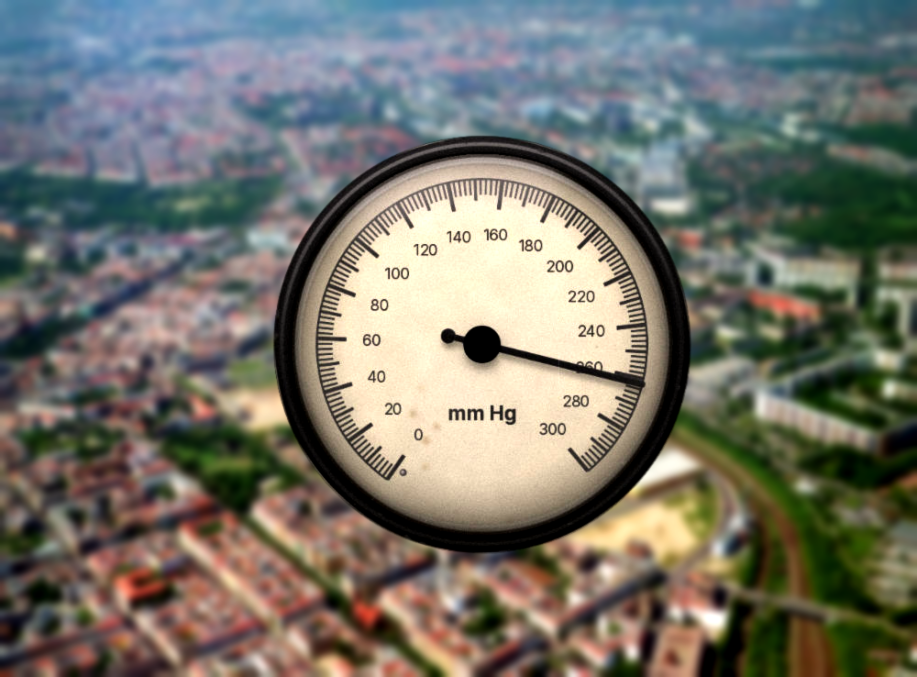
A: 262 (mmHg)
